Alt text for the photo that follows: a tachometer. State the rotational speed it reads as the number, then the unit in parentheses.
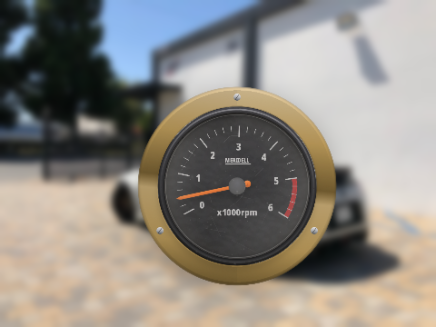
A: 400 (rpm)
